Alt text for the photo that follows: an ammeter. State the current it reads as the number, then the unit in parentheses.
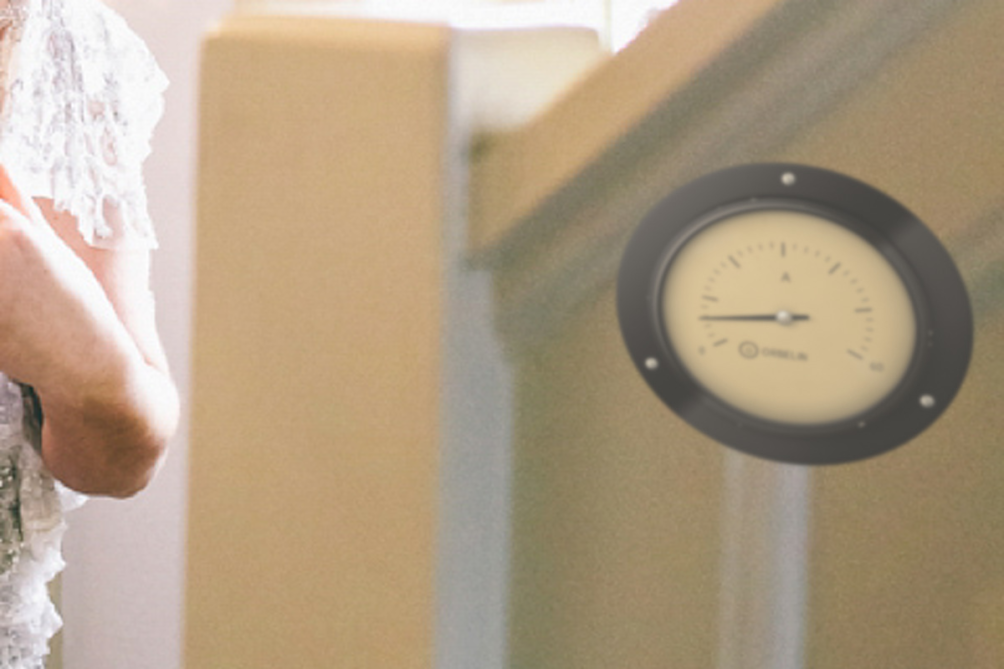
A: 6 (A)
